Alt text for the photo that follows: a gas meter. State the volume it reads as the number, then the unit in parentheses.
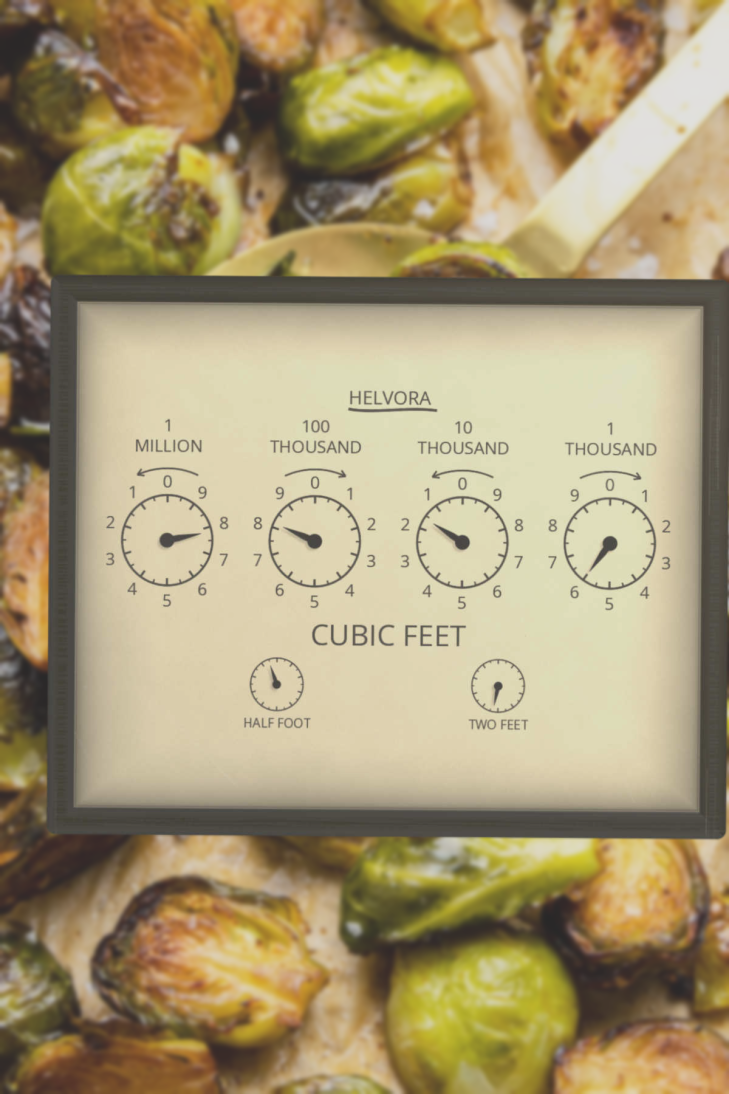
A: 781600 (ft³)
